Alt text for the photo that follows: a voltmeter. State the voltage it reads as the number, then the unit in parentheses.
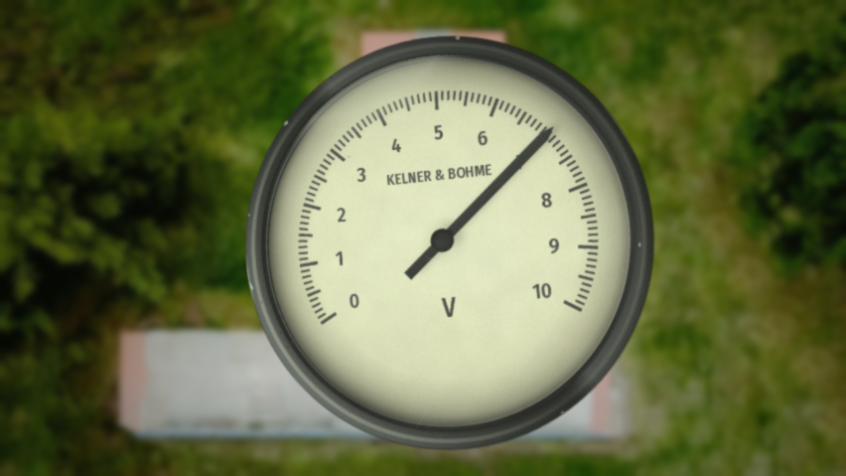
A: 7 (V)
